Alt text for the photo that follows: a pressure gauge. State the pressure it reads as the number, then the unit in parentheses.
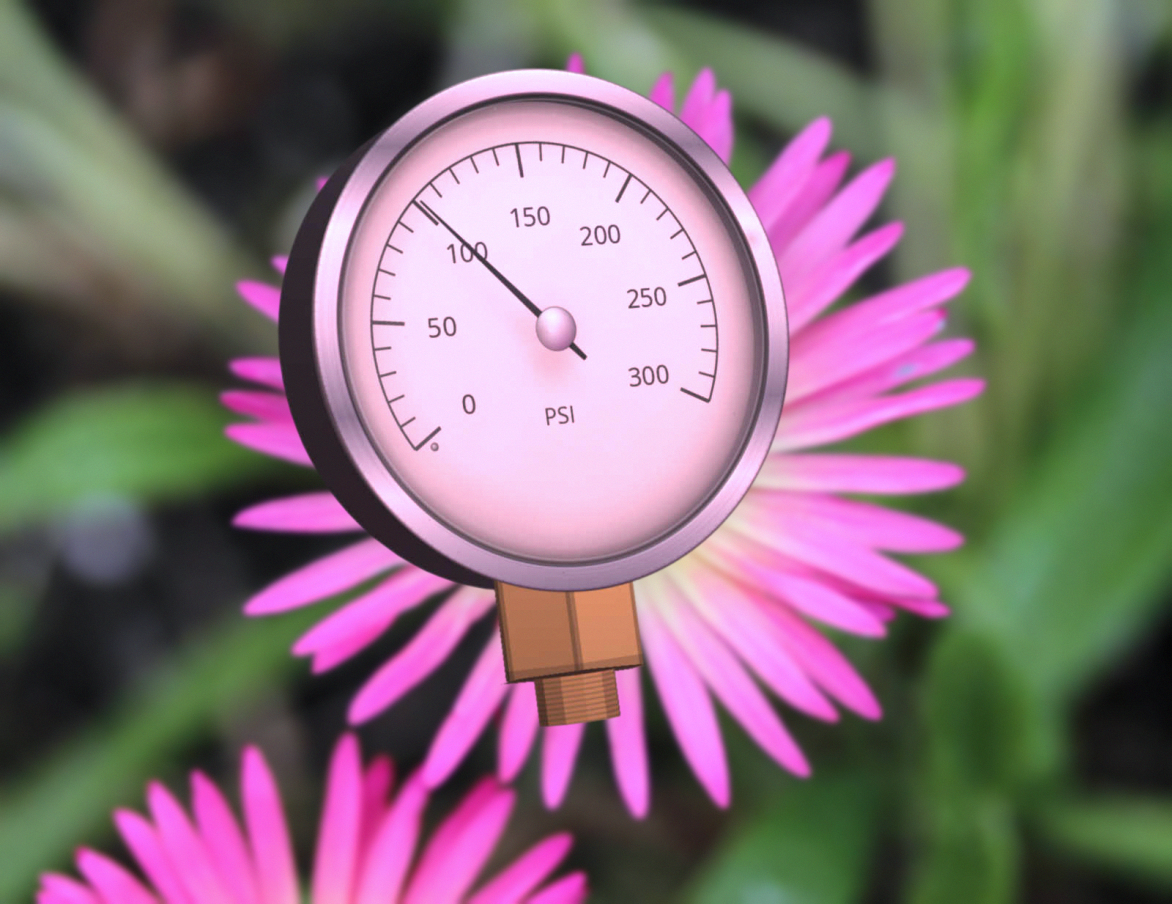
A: 100 (psi)
